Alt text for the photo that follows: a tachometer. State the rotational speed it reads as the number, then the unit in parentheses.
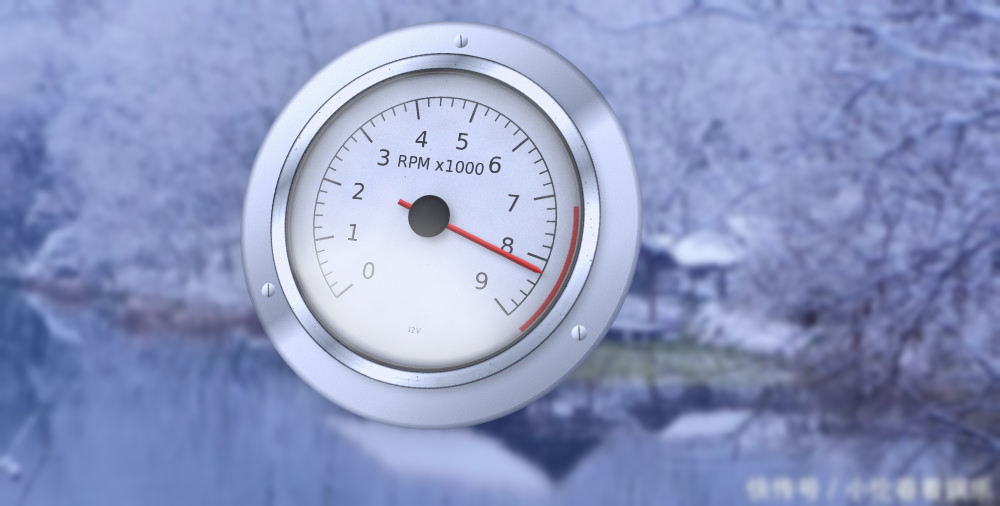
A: 8200 (rpm)
